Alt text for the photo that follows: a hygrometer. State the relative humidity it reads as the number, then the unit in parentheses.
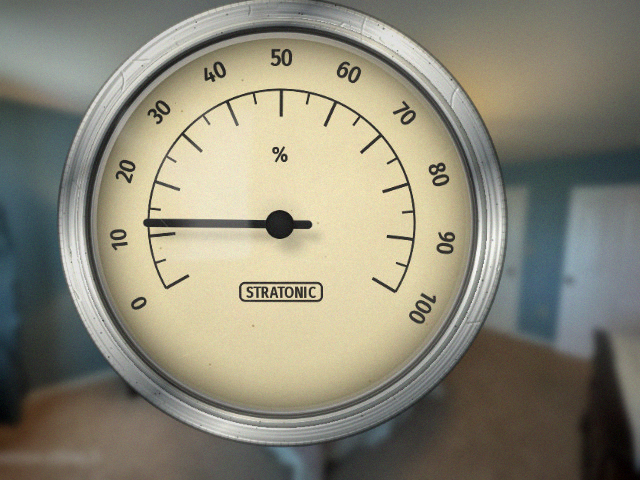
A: 12.5 (%)
